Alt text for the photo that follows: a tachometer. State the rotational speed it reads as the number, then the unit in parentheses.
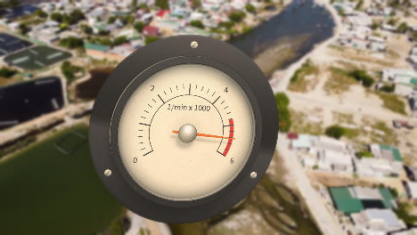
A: 5400 (rpm)
